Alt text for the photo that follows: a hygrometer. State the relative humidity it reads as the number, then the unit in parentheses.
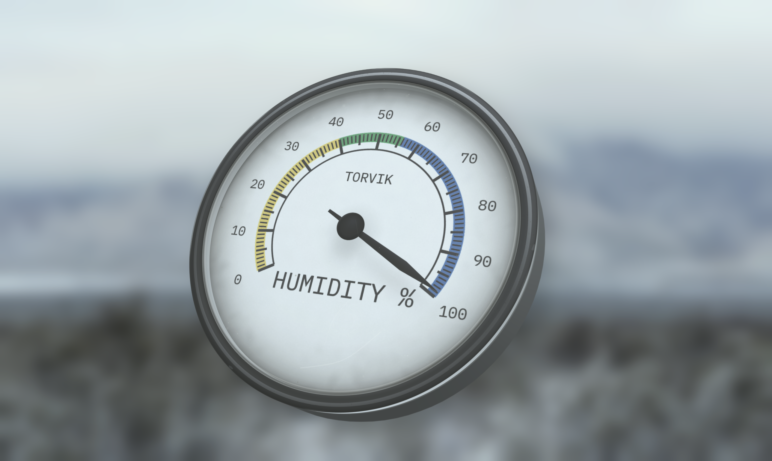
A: 99 (%)
